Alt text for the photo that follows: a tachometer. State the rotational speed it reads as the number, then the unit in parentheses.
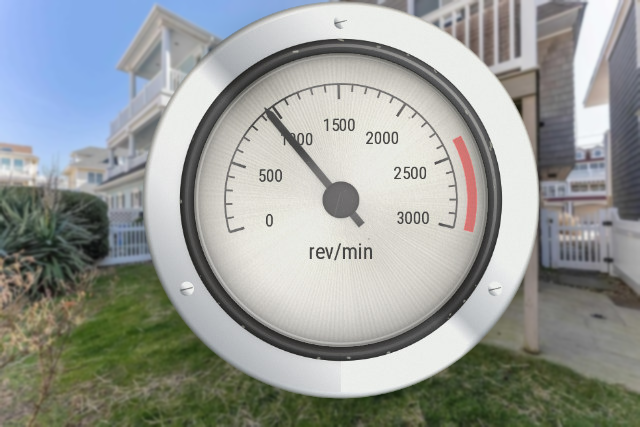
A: 950 (rpm)
